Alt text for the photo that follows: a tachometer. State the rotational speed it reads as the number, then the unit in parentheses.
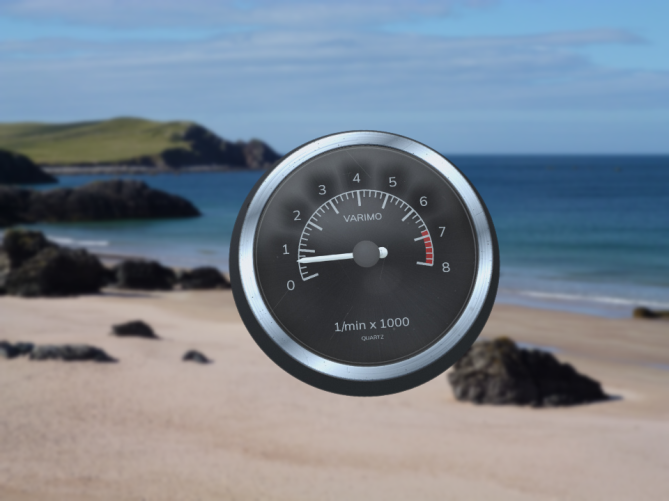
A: 600 (rpm)
